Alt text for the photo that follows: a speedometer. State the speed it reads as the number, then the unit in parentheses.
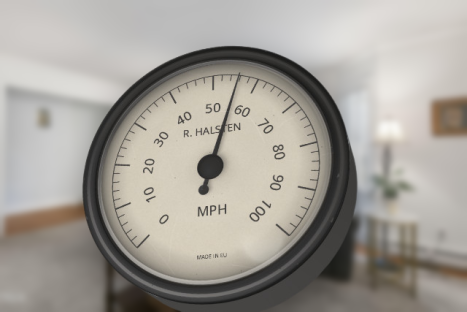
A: 56 (mph)
